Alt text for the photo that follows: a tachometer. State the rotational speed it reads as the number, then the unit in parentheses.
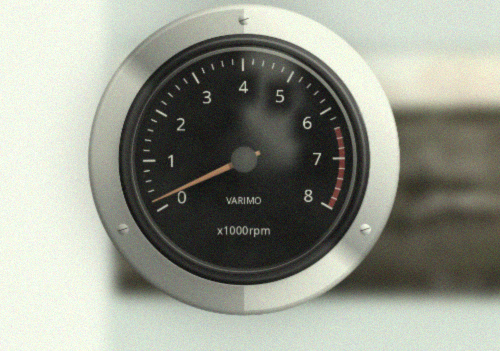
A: 200 (rpm)
